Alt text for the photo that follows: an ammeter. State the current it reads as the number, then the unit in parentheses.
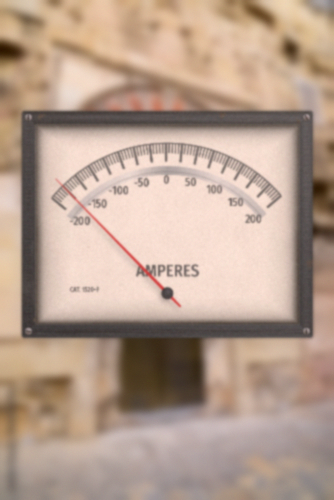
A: -175 (A)
